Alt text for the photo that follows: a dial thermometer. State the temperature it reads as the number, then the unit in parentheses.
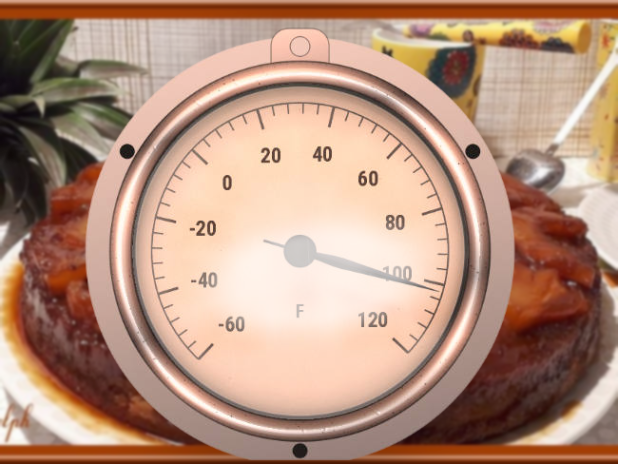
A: 102 (°F)
